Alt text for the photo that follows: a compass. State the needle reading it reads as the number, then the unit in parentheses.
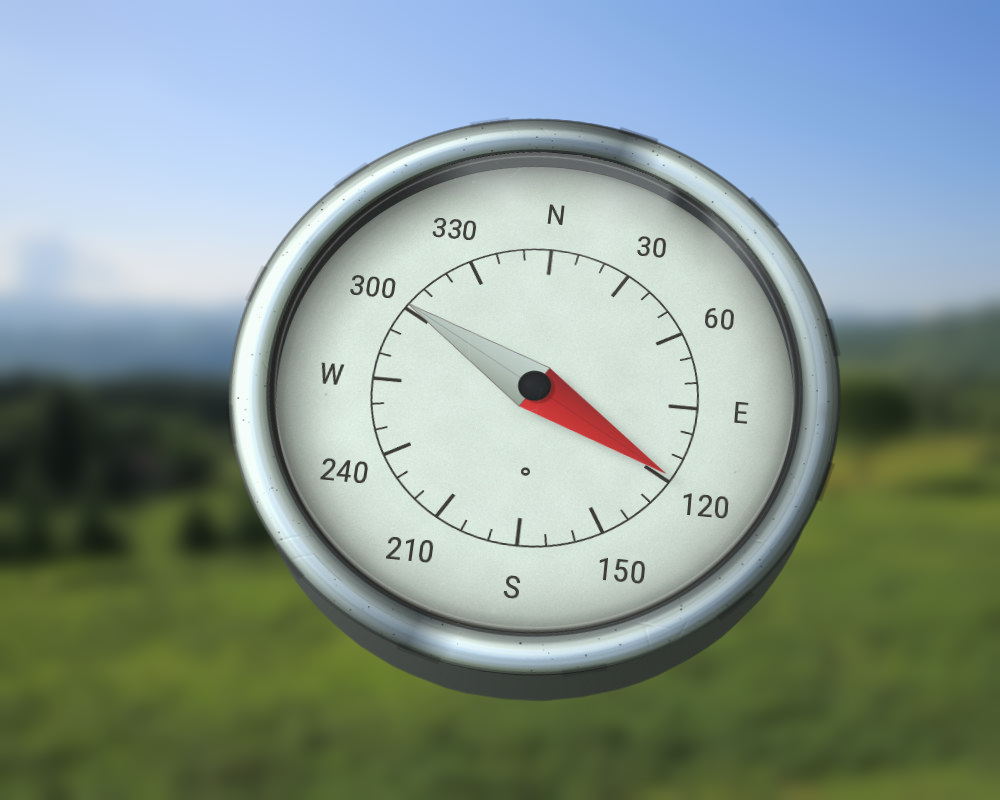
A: 120 (°)
